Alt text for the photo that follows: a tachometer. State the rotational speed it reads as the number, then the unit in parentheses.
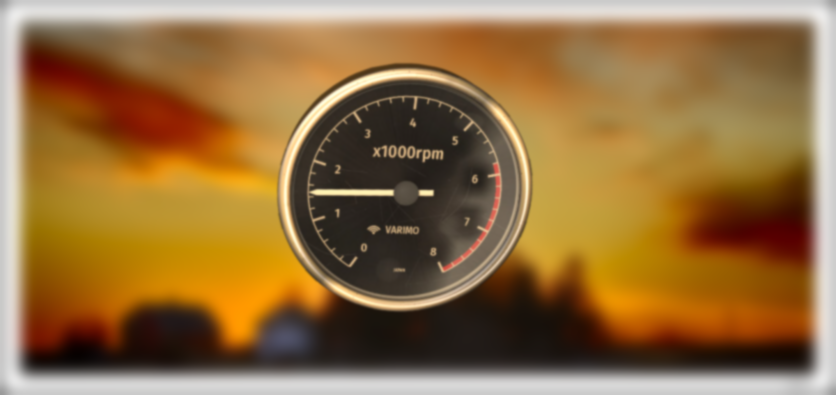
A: 1500 (rpm)
